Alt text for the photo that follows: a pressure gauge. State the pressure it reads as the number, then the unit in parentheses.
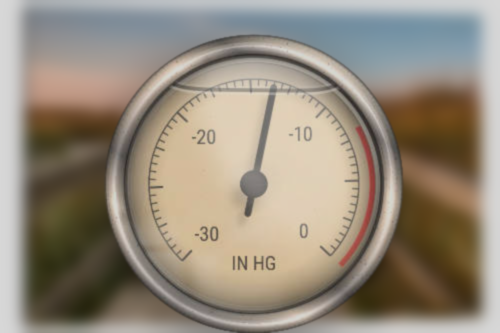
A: -13.5 (inHg)
